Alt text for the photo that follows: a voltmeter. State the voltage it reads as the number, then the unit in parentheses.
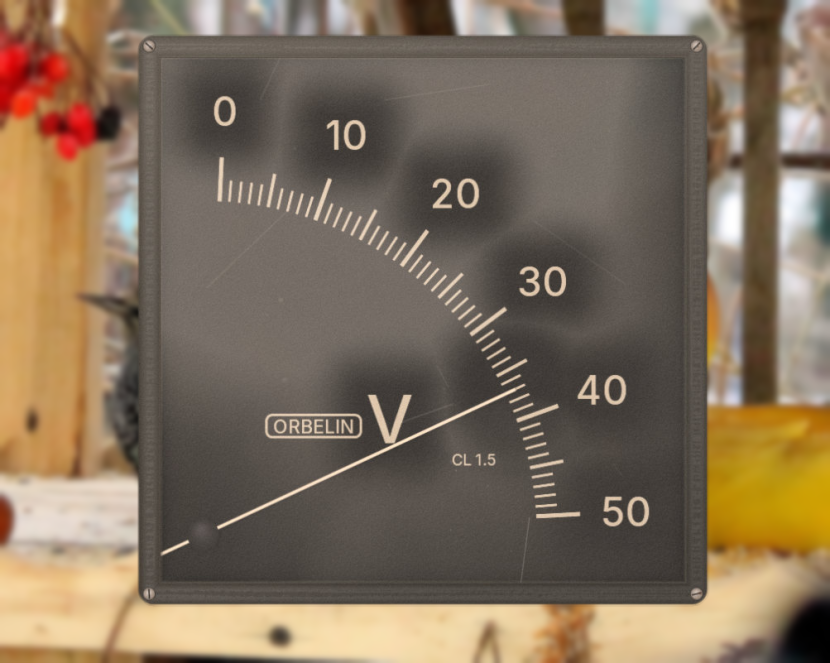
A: 37 (V)
